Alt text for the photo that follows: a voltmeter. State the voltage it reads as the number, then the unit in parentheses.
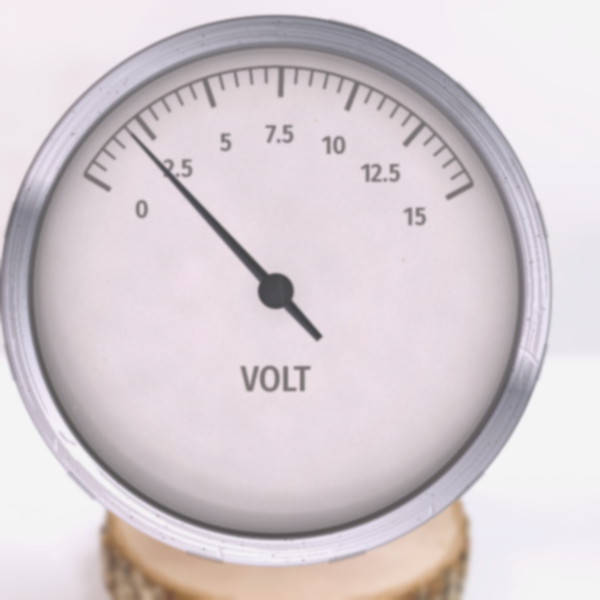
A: 2 (V)
